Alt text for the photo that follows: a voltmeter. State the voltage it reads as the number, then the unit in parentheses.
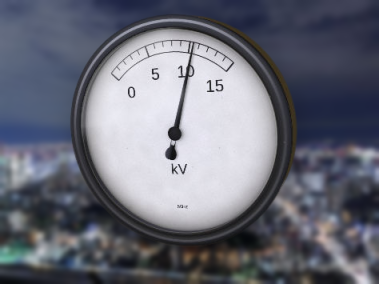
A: 10.5 (kV)
